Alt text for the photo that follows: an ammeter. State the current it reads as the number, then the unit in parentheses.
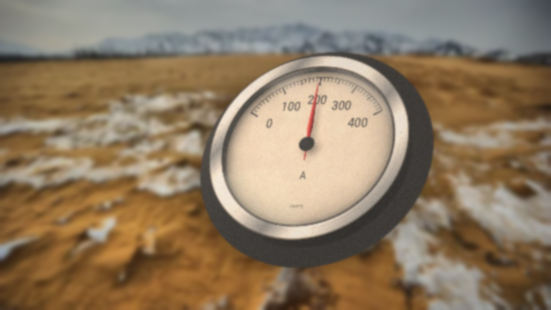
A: 200 (A)
